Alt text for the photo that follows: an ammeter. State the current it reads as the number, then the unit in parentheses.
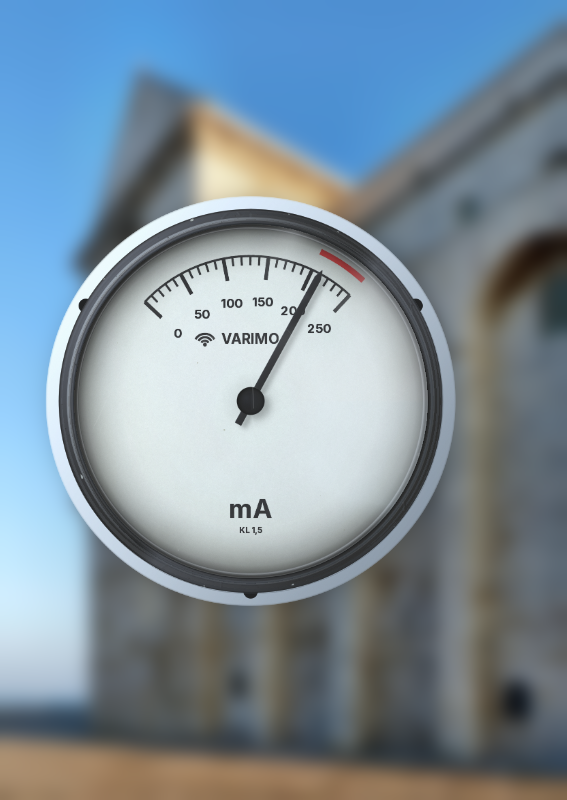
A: 210 (mA)
